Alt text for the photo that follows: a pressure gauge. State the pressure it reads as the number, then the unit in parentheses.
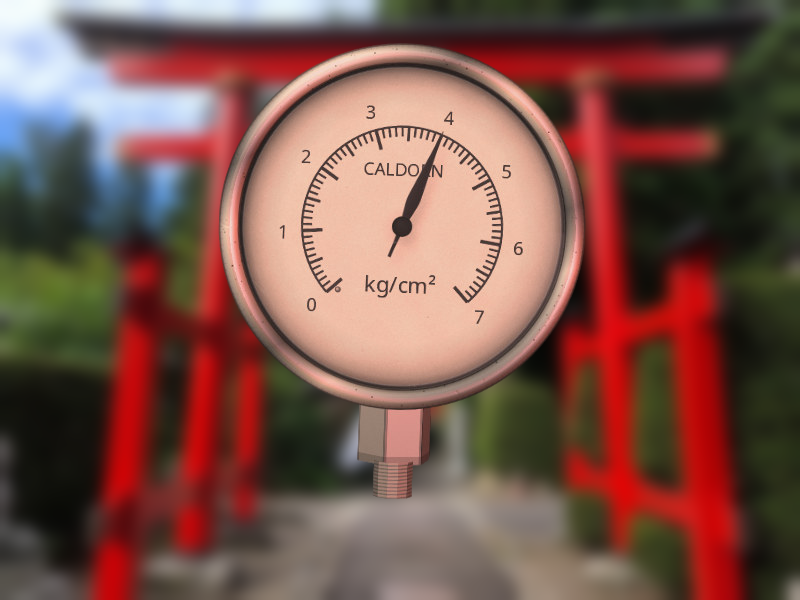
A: 4 (kg/cm²)
